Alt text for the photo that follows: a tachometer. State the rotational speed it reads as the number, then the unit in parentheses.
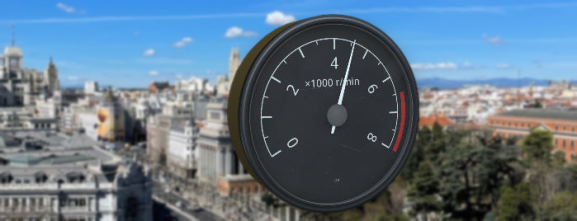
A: 4500 (rpm)
